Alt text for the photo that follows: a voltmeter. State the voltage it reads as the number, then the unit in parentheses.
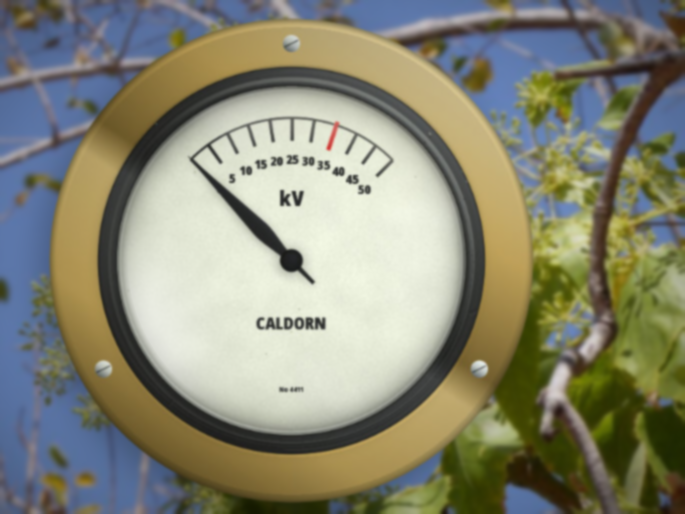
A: 0 (kV)
